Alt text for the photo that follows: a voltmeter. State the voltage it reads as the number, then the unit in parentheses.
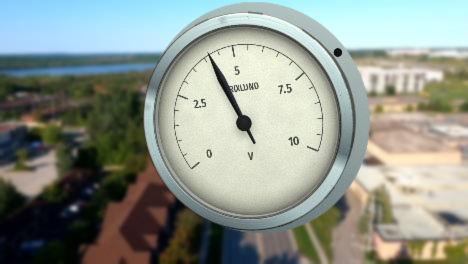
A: 4.25 (V)
